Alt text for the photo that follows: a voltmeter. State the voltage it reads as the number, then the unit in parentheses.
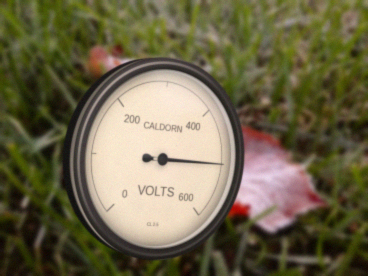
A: 500 (V)
